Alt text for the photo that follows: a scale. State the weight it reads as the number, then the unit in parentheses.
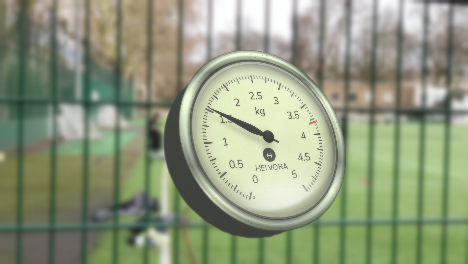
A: 1.5 (kg)
